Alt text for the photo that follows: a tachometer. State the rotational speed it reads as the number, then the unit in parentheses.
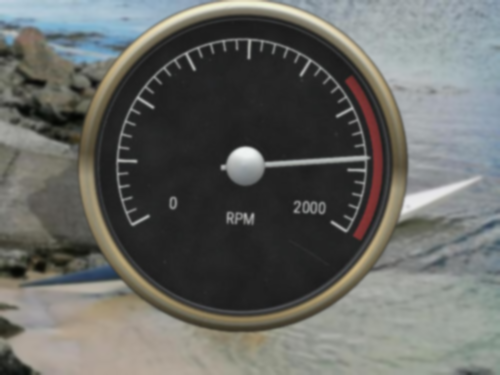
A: 1700 (rpm)
